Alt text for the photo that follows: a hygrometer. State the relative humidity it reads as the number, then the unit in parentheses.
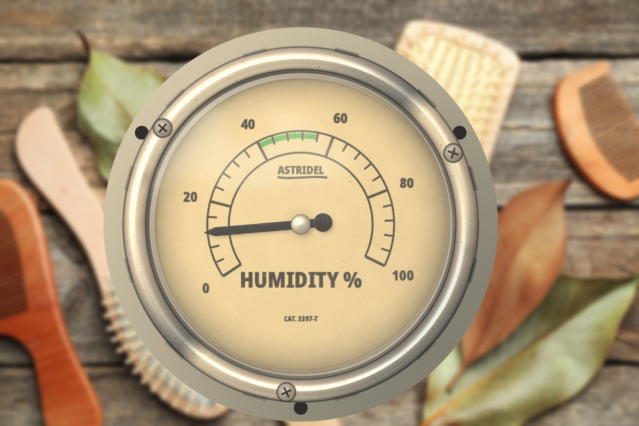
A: 12 (%)
